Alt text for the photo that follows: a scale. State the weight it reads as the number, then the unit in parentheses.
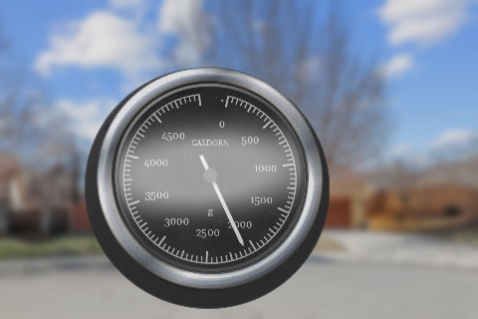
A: 2100 (g)
